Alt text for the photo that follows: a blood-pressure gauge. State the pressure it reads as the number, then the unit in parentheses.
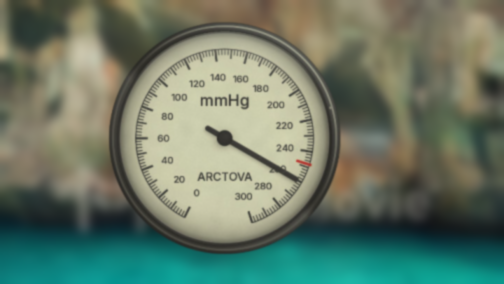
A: 260 (mmHg)
